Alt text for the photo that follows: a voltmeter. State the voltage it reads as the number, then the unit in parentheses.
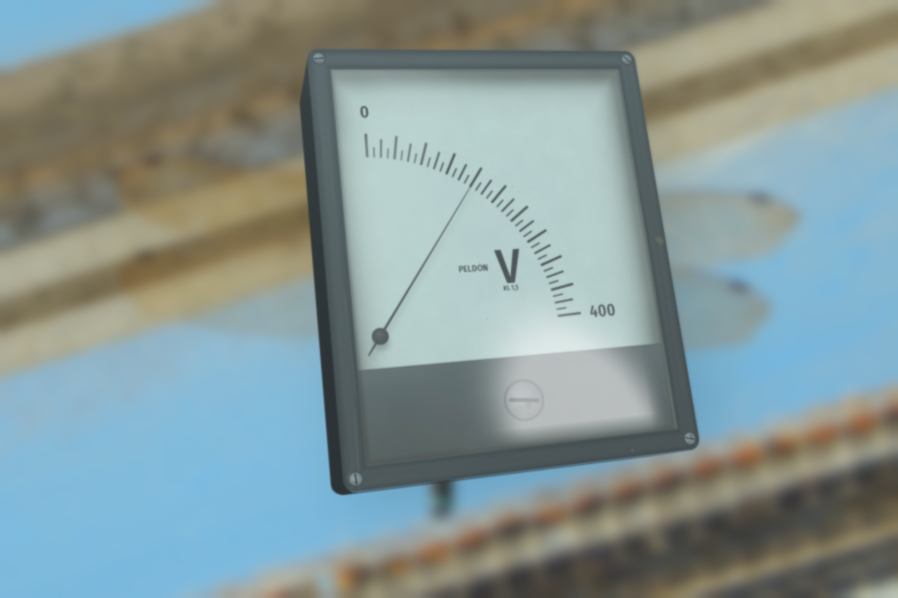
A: 160 (V)
